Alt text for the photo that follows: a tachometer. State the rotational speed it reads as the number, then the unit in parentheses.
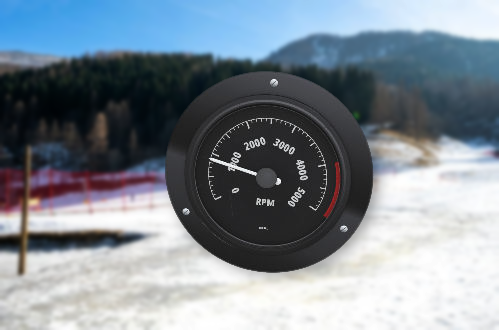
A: 900 (rpm)
